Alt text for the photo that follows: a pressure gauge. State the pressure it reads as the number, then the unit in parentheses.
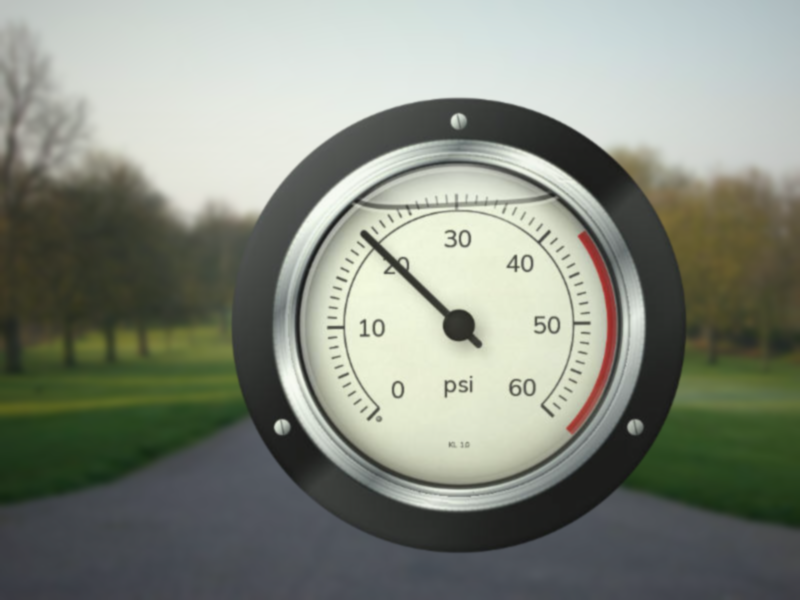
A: 20 (psi)
